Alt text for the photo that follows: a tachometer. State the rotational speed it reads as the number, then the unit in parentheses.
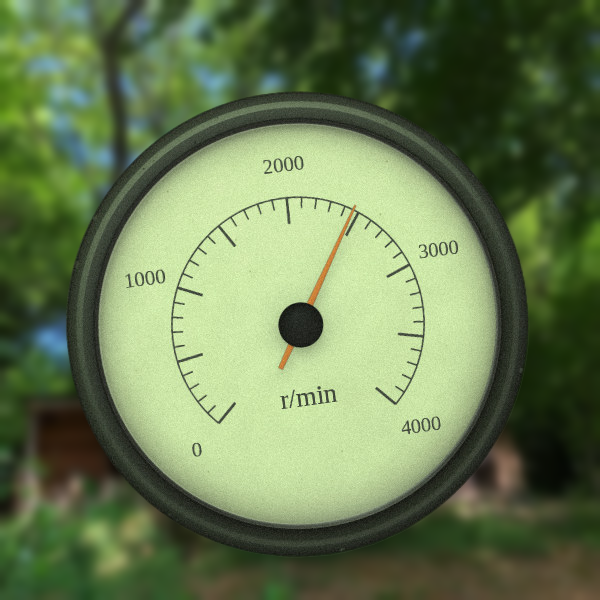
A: 2450 (rpm)
